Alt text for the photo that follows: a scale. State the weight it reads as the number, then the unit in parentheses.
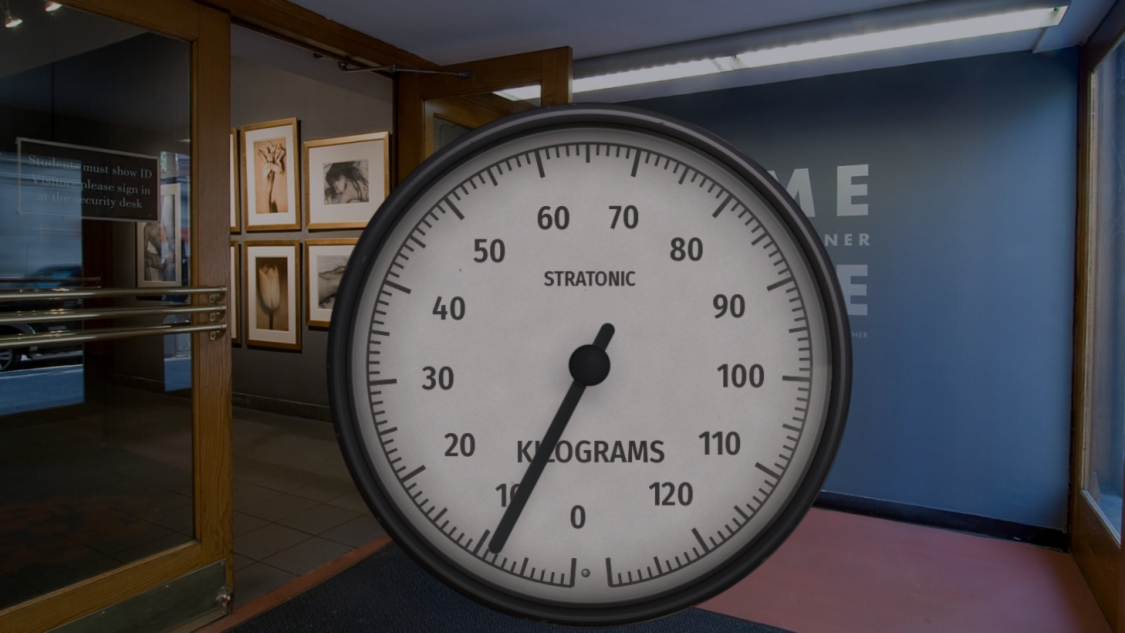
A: 8.5 (kg)
